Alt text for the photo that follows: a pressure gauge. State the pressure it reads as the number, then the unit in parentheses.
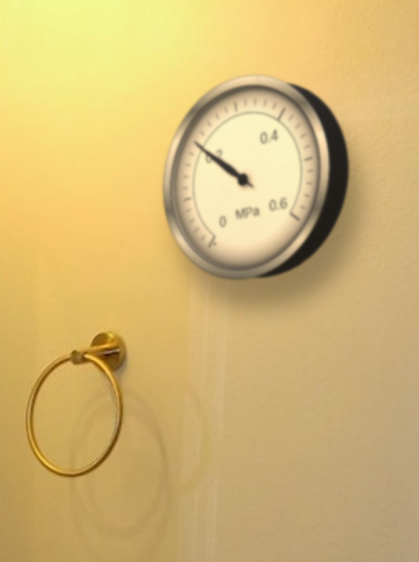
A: 0.2 (MPa)
